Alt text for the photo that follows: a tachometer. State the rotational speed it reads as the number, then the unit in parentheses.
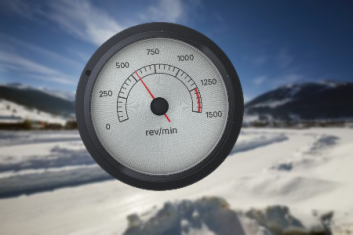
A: 550 (rpm)
